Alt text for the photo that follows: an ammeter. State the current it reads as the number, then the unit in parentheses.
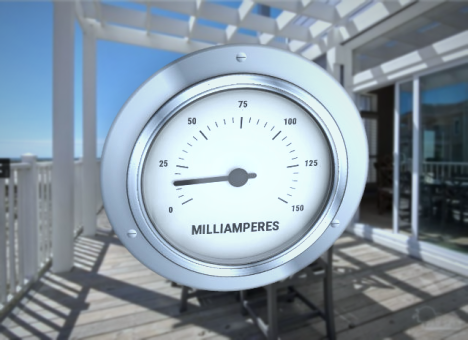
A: 15 (mA)
